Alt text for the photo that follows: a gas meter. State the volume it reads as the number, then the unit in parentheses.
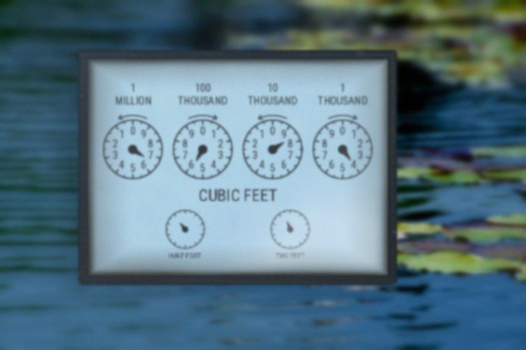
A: 658400 (ft³)
